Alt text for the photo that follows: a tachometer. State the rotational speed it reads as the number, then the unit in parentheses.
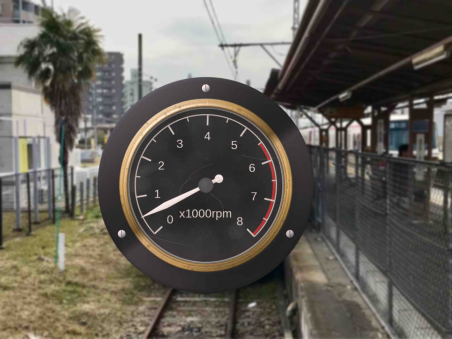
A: 500 (rpm)
